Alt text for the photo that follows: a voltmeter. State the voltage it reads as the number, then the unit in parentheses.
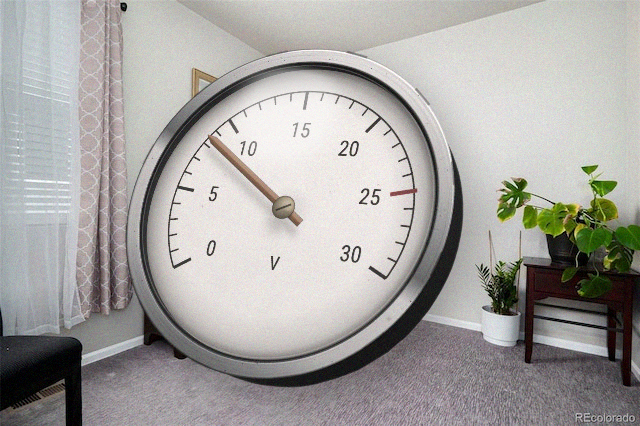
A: 8.5 (V)
